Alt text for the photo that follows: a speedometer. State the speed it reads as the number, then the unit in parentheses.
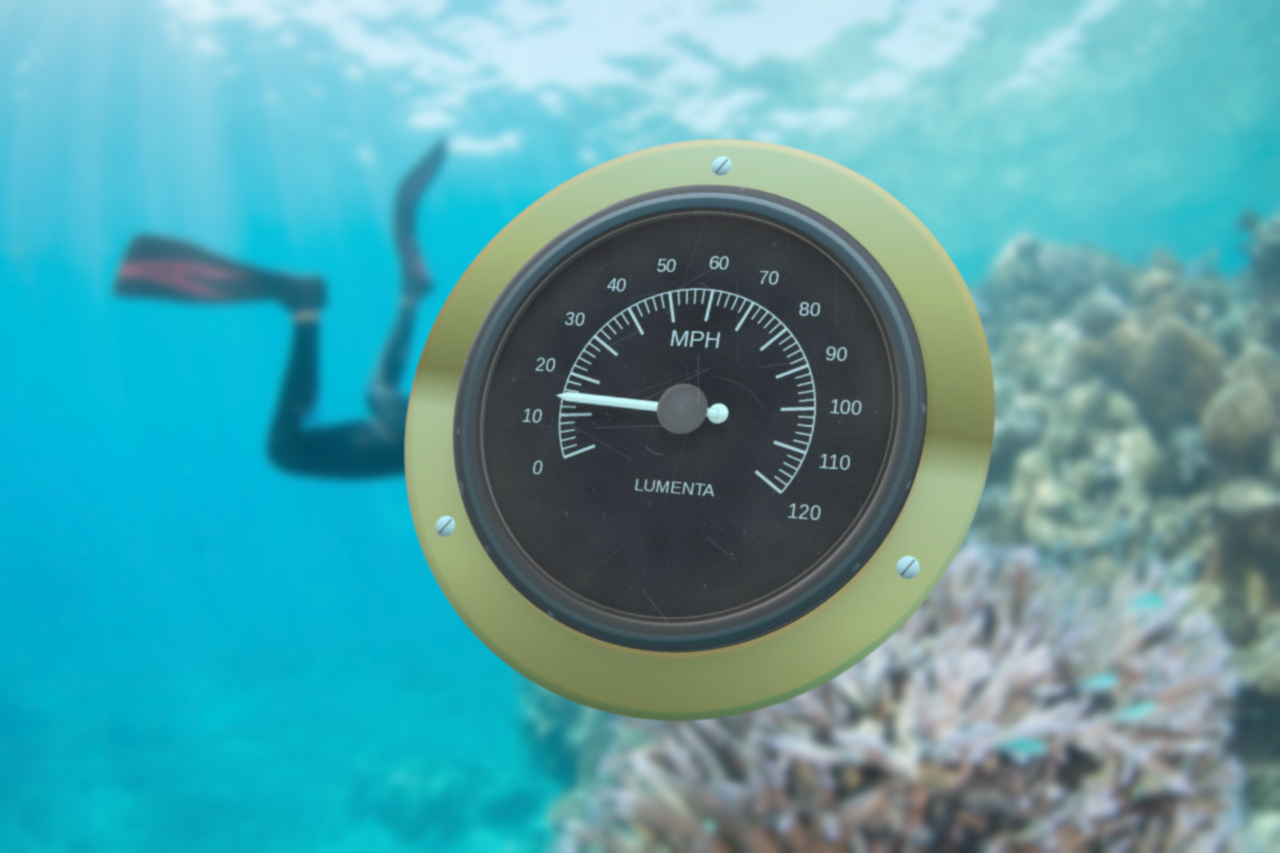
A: 14 (mph)
